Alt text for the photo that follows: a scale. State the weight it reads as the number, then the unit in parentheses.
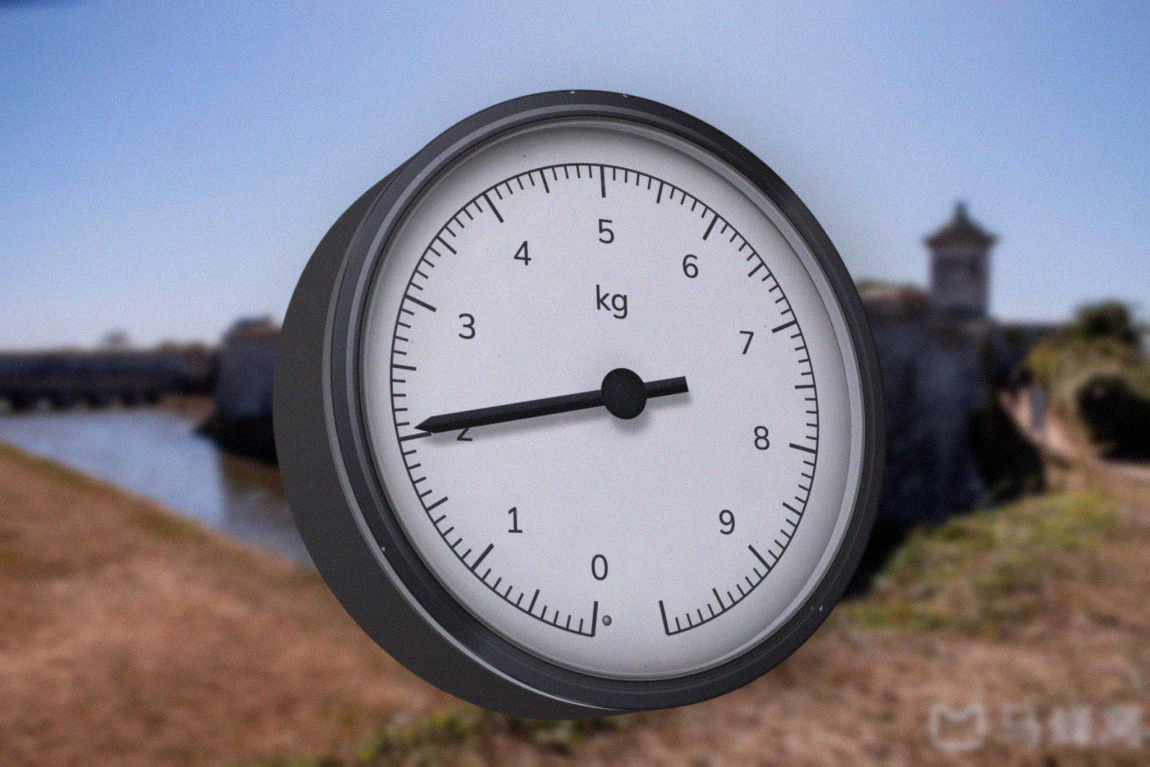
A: 2.05 (kg)
